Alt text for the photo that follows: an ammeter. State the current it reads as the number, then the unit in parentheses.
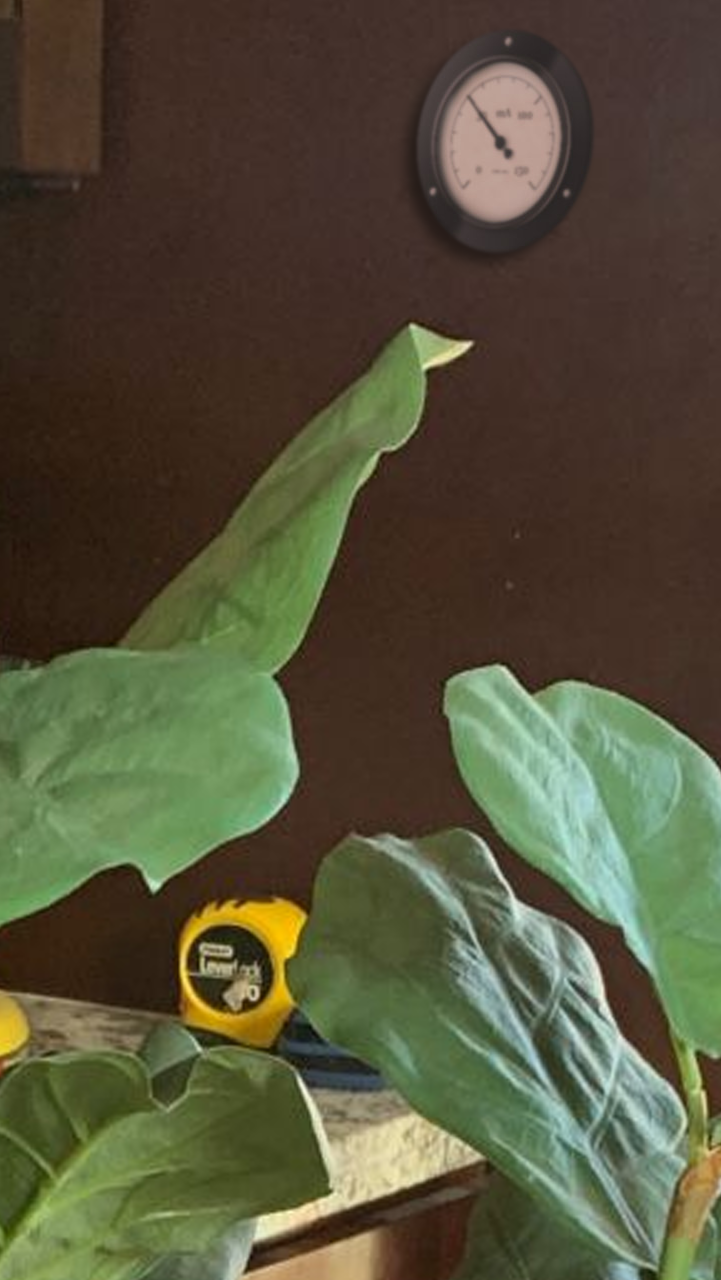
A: 50 (mA)
